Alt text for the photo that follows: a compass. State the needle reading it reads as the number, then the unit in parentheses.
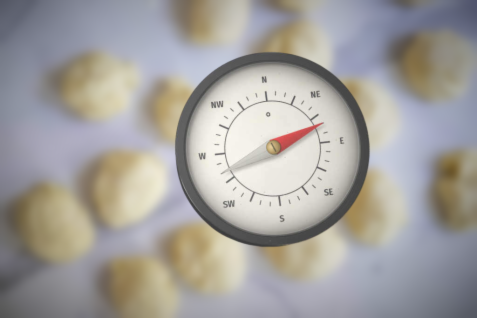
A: 70 (°)
